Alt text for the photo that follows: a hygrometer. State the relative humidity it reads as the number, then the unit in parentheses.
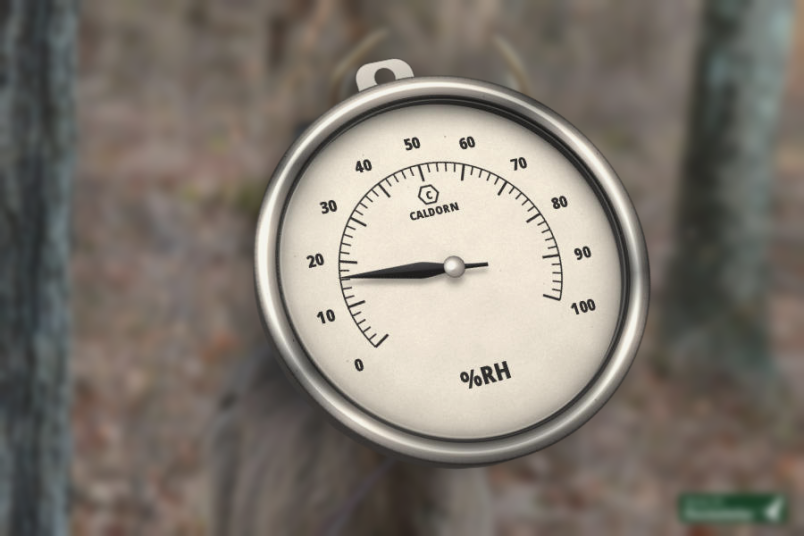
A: 16 (%)
